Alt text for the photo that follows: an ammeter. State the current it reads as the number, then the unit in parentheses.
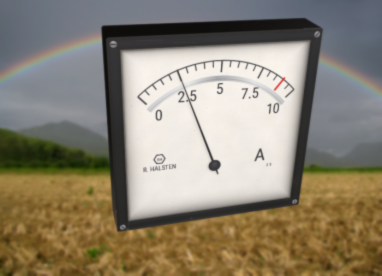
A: 2.5 (A)
